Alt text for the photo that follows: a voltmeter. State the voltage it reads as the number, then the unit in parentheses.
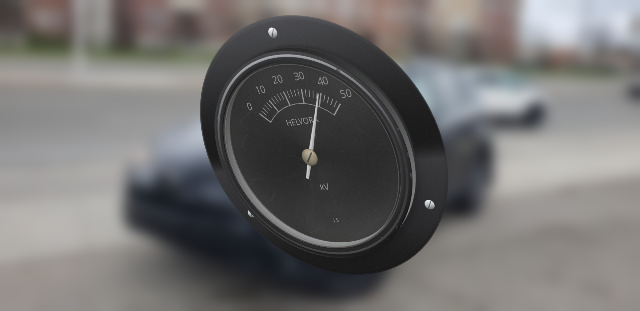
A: 40 (kV)
